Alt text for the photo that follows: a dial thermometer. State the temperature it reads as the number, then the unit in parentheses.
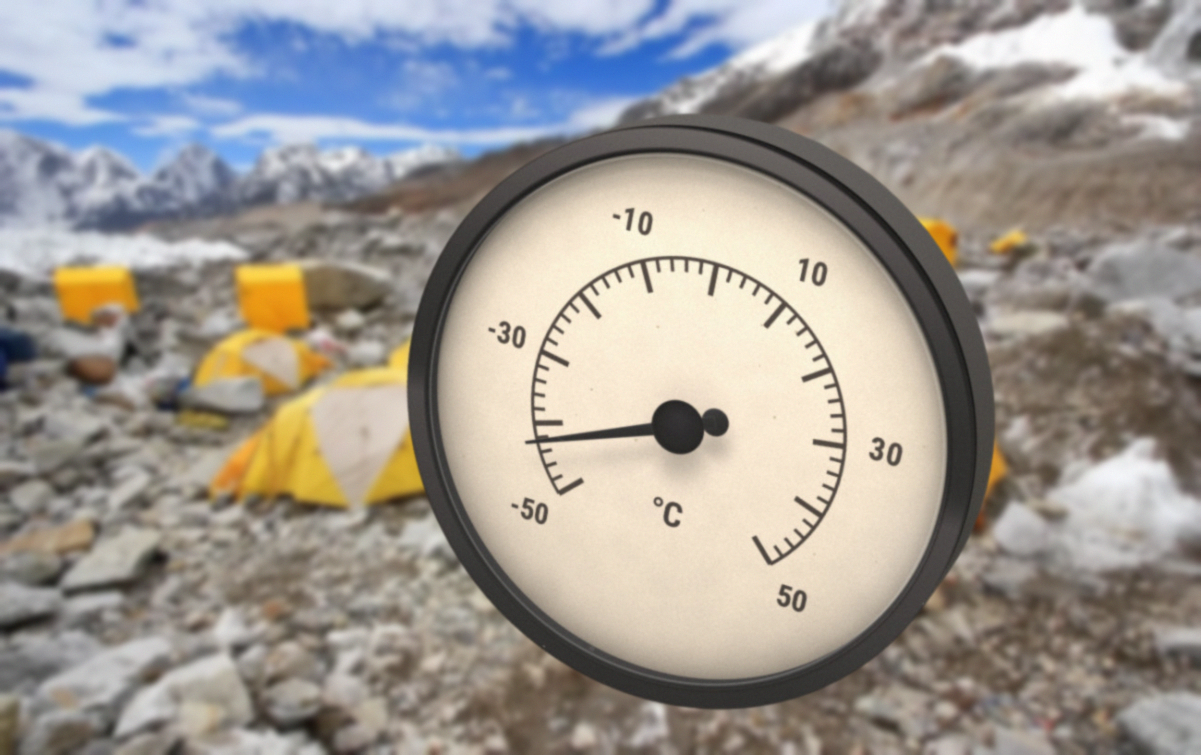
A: -42 (°C)
